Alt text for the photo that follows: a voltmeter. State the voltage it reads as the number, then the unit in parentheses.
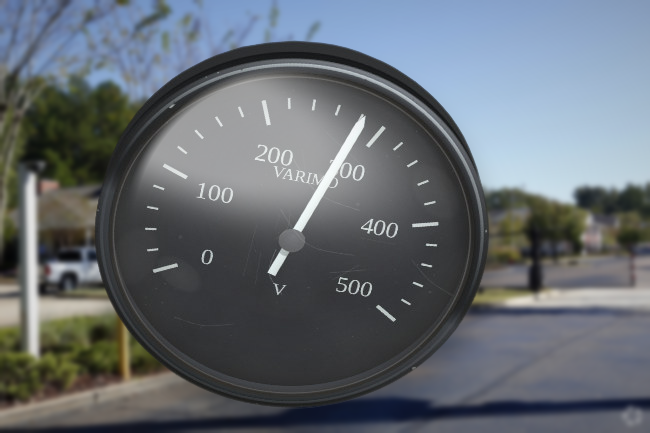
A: 280 (V)
